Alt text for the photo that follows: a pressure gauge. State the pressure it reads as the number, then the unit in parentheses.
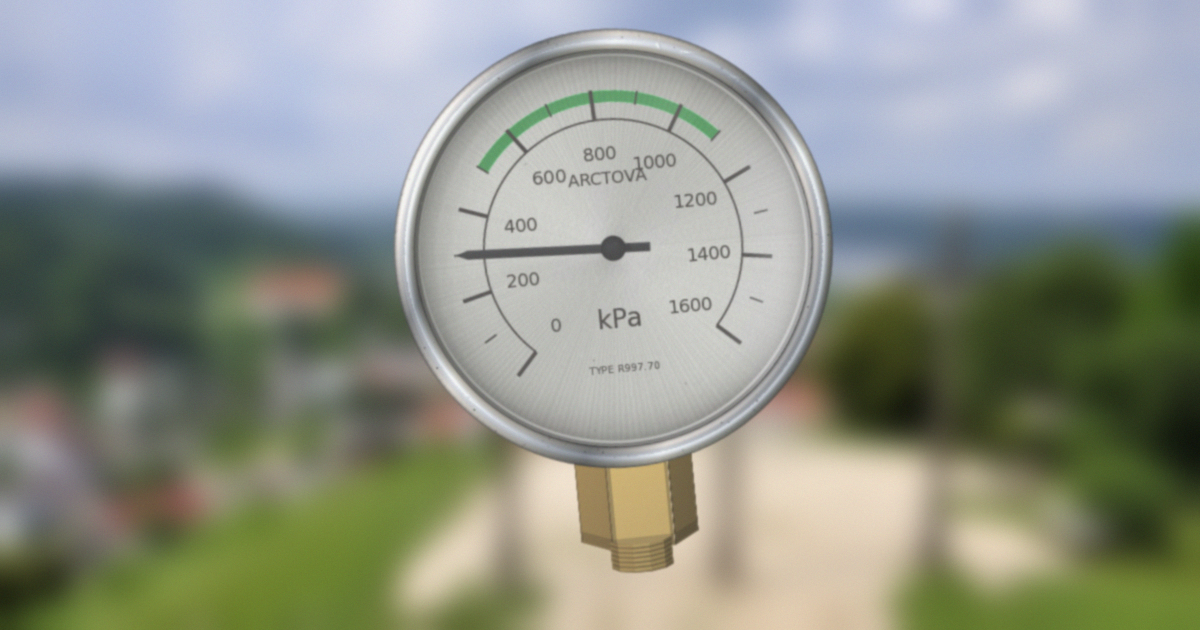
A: 300 (kPa)
